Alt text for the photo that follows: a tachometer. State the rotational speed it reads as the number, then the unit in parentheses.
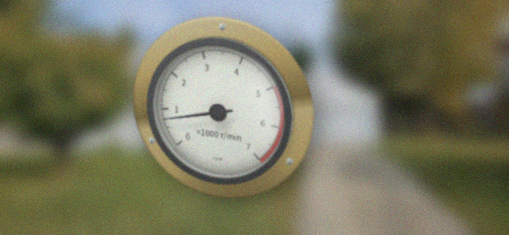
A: 750 (rpm)
